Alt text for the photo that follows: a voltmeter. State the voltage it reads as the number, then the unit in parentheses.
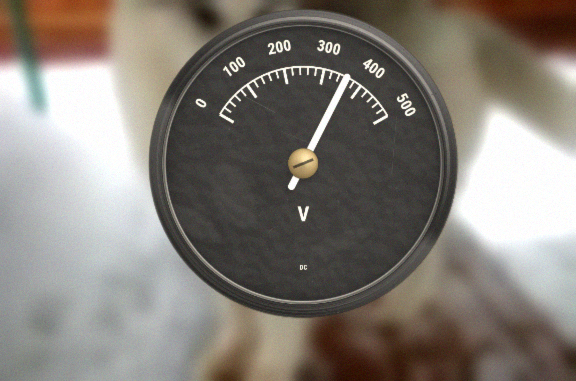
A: 360 (V)
